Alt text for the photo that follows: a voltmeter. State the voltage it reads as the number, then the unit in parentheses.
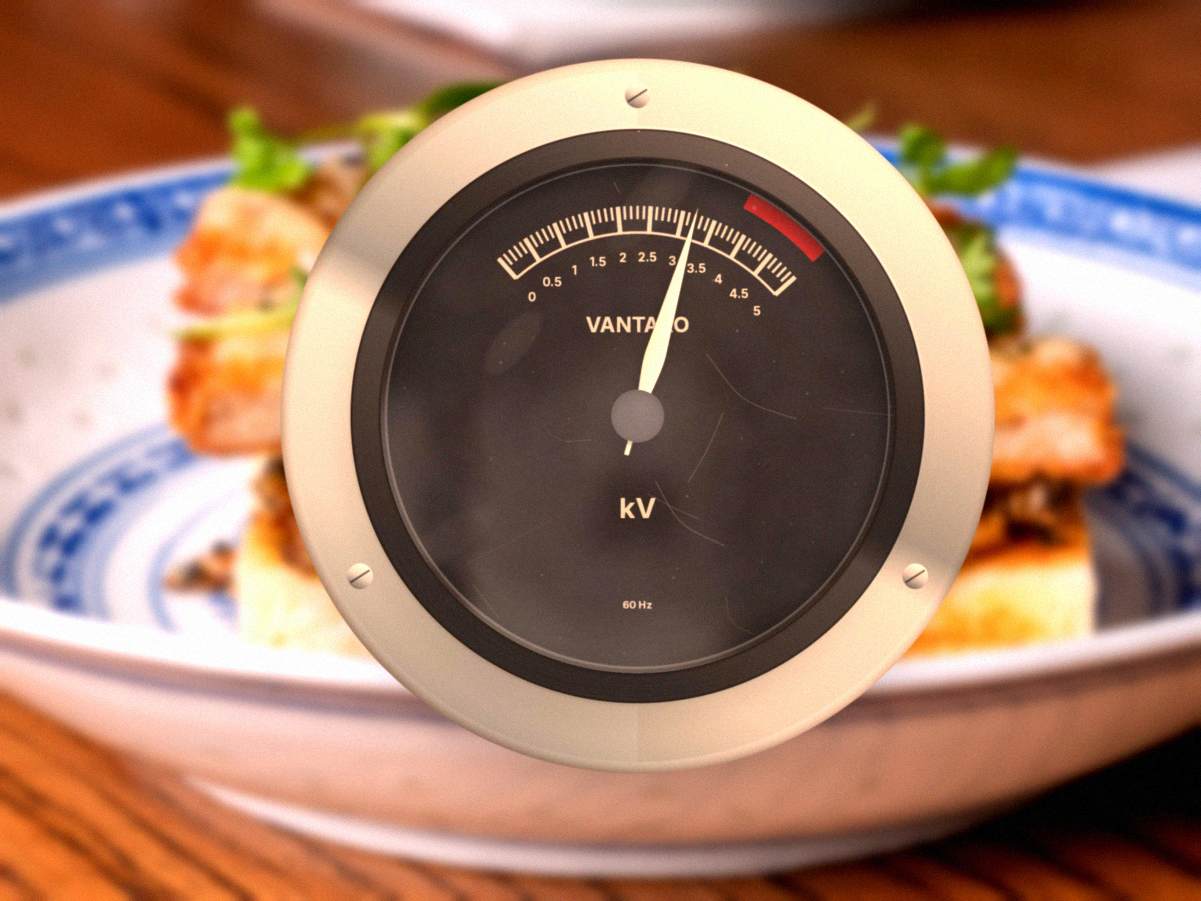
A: 3.2 (kV)
